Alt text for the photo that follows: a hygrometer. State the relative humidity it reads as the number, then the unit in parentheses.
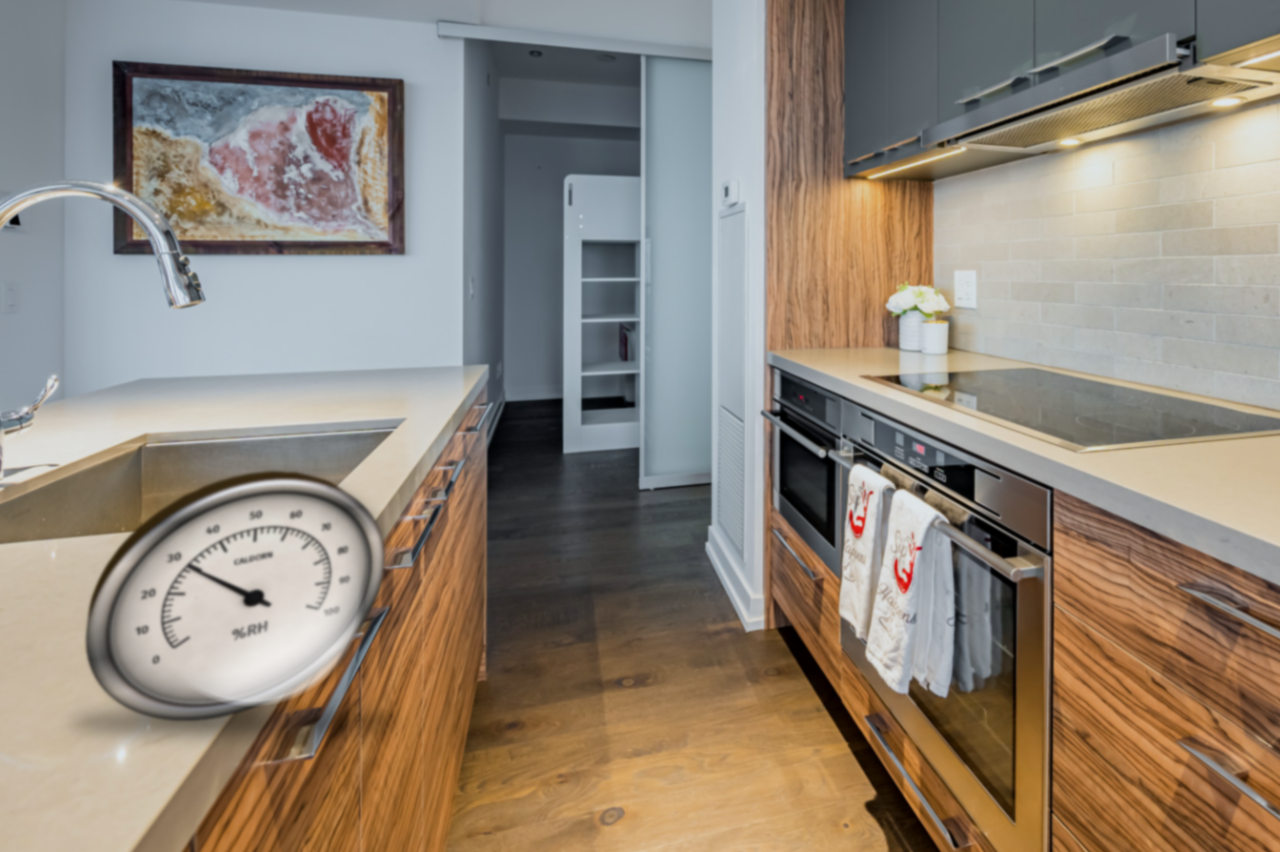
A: 30 (%)
